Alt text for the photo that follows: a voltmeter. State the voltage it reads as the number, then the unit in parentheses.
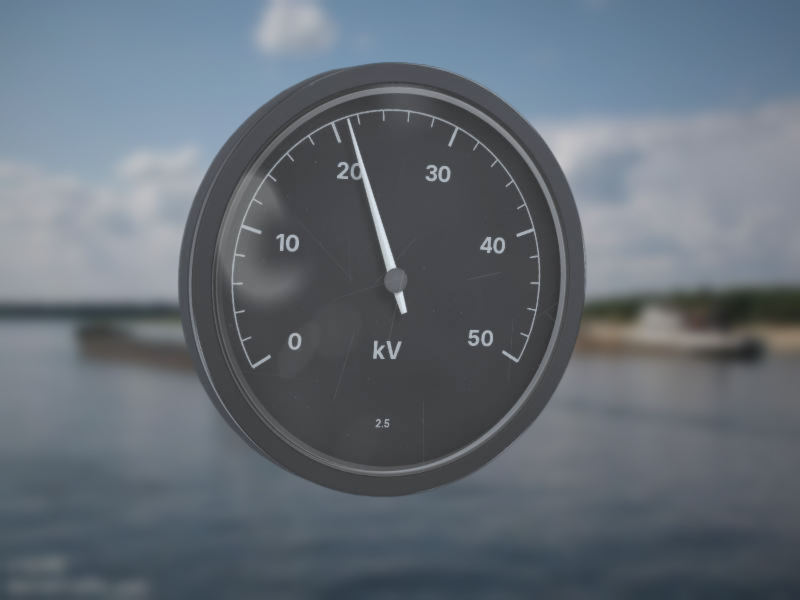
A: 21 (kV)
